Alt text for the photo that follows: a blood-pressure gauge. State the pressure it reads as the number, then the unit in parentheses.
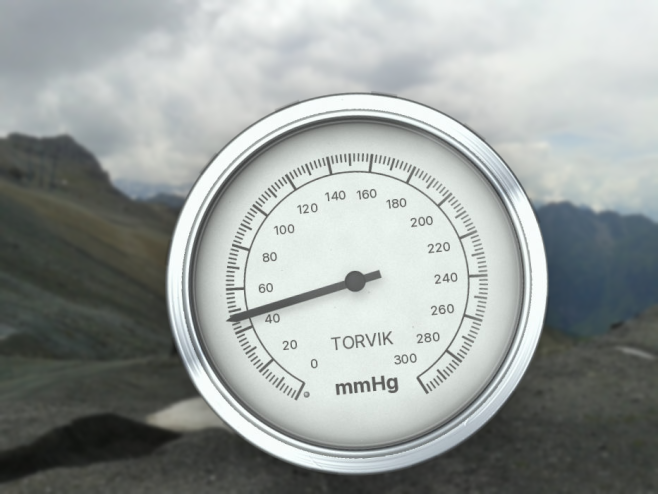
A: 46 (mmHg)
